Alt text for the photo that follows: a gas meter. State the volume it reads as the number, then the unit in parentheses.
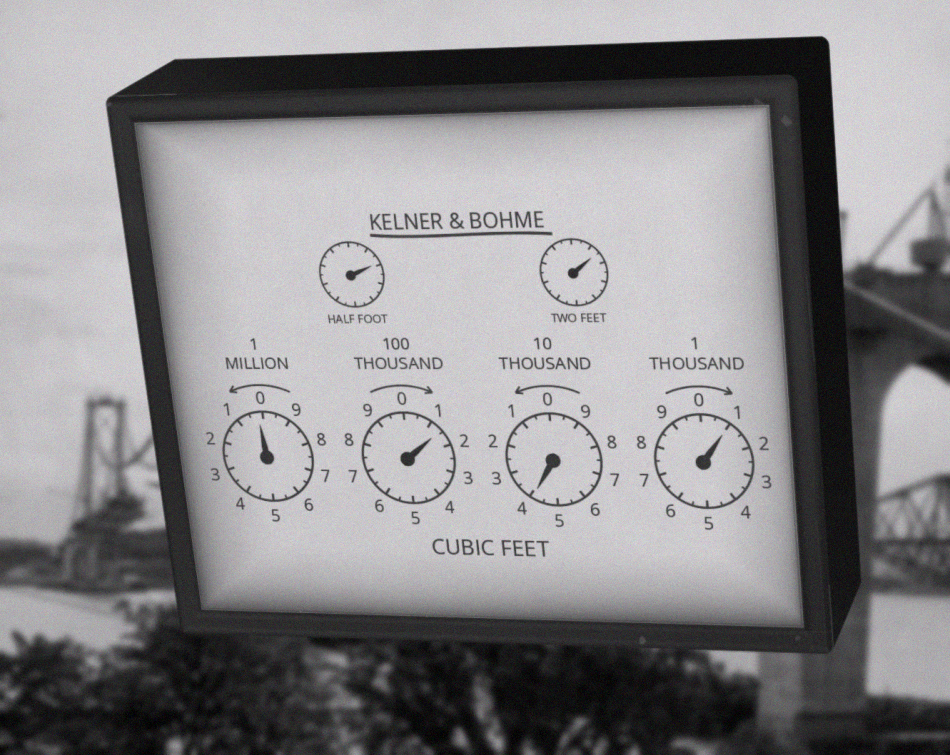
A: 14100 (ft³)
